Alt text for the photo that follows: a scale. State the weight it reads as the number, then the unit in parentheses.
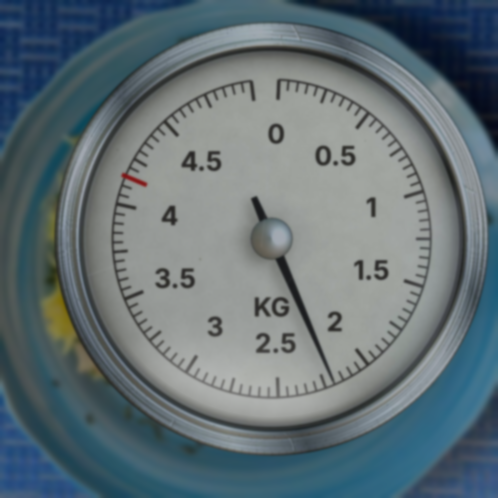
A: 2.2 (kg)
